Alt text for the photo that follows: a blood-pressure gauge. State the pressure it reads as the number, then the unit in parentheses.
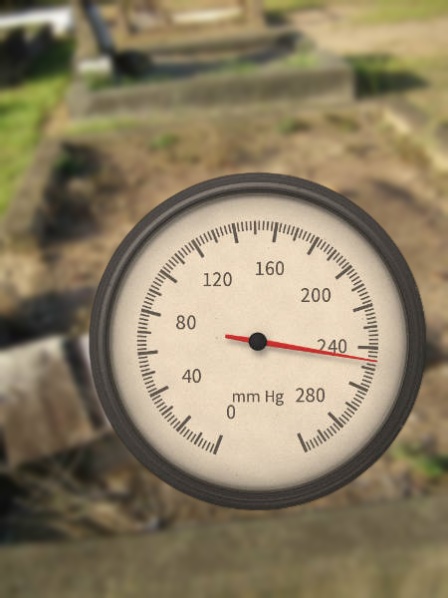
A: 246 (mmHg)
